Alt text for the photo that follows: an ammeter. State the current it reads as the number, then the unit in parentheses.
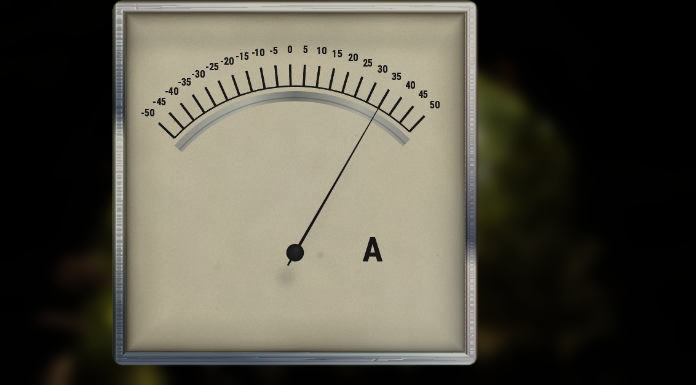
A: 35 (A)
